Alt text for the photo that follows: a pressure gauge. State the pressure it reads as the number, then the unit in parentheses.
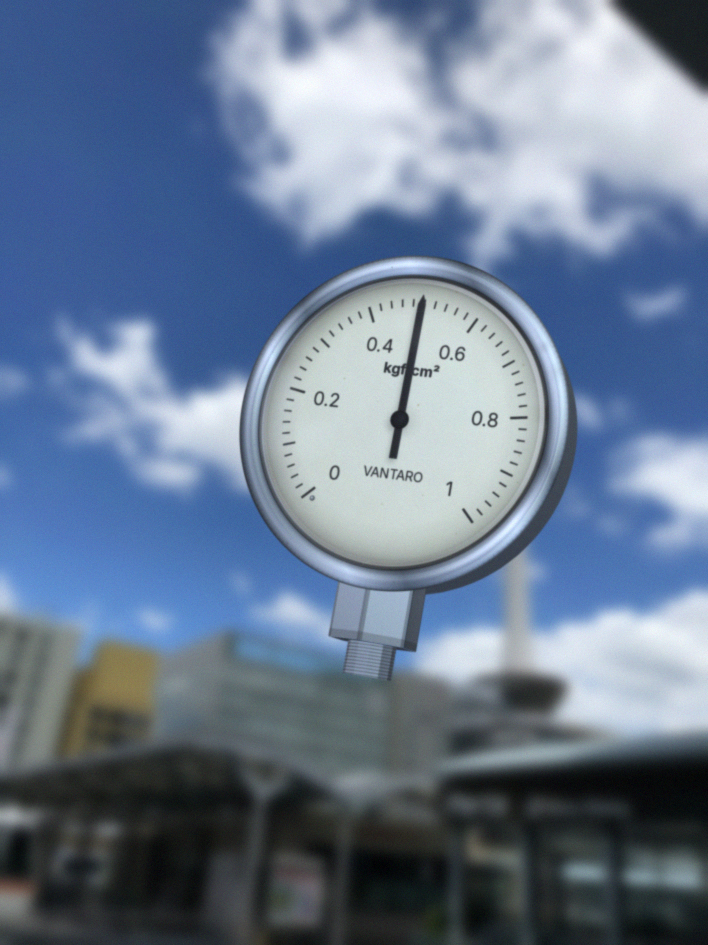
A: 0.5 (kg/cm²)
